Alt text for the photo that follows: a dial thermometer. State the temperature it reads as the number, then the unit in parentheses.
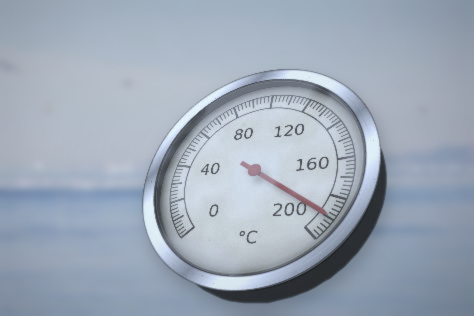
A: 190 (°C)
